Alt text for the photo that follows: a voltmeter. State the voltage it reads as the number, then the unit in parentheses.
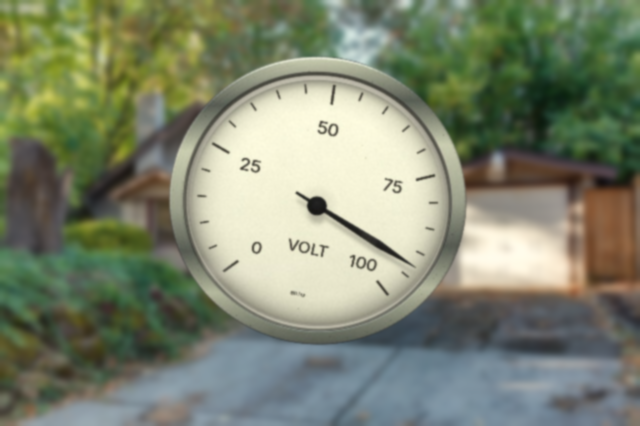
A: 92.5 (V)
